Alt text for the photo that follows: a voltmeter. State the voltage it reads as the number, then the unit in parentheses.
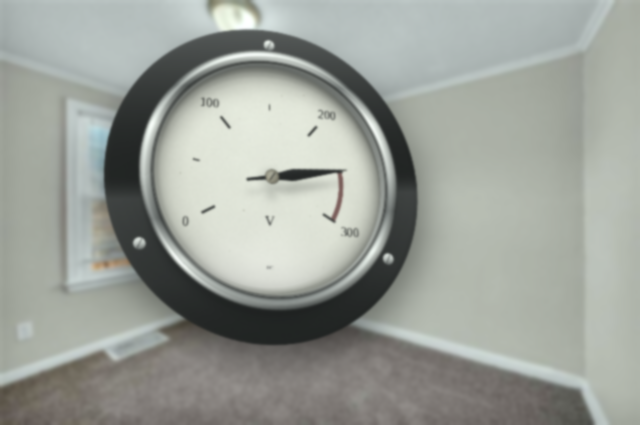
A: 250 (V)
